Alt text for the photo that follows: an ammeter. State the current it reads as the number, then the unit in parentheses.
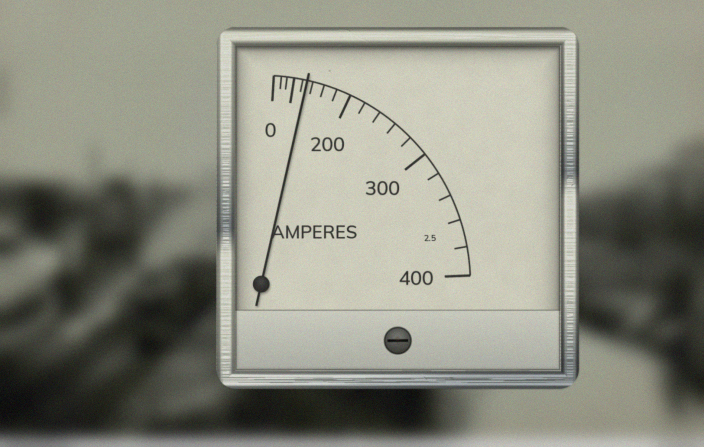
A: 130 (A)
